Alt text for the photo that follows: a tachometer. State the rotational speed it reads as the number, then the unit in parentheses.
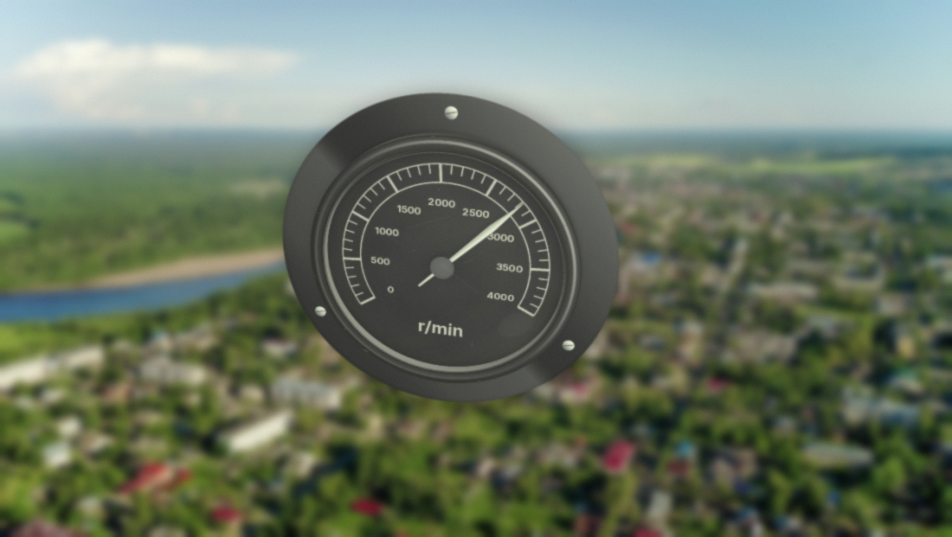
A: 2800 (rpm)
